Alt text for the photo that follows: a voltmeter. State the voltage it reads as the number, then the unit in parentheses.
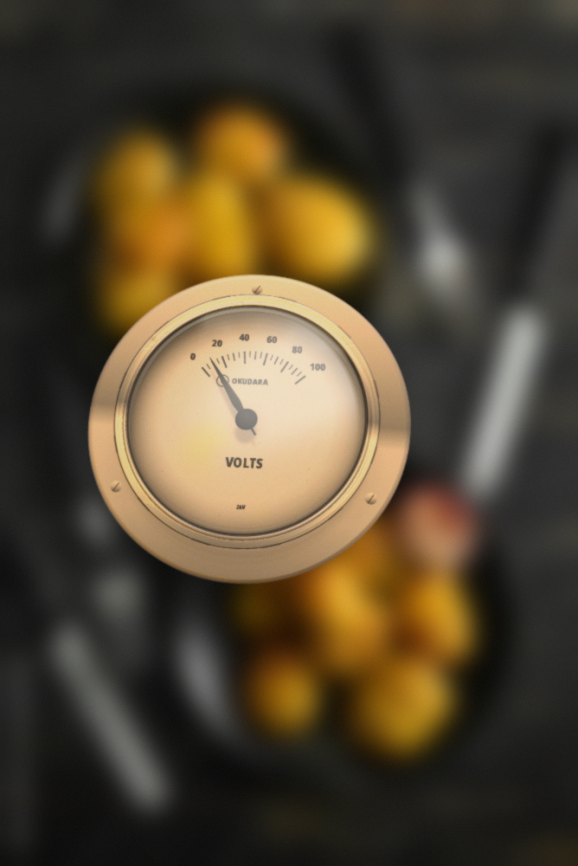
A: 10 (V)
